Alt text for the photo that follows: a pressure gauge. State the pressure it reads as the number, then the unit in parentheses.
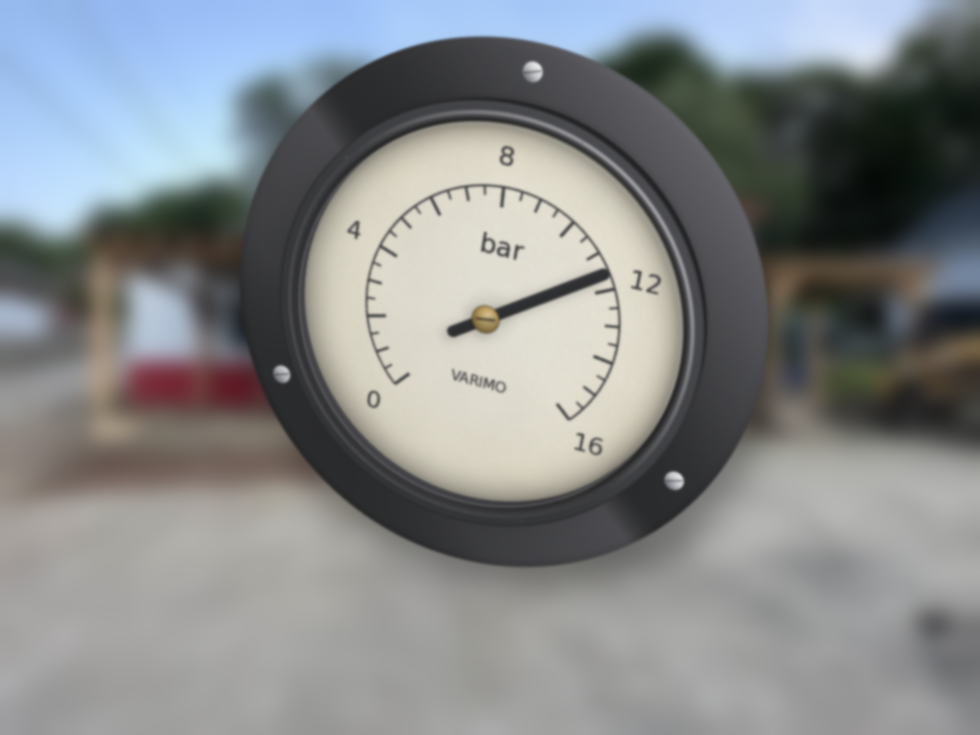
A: 11.5 (bar)
